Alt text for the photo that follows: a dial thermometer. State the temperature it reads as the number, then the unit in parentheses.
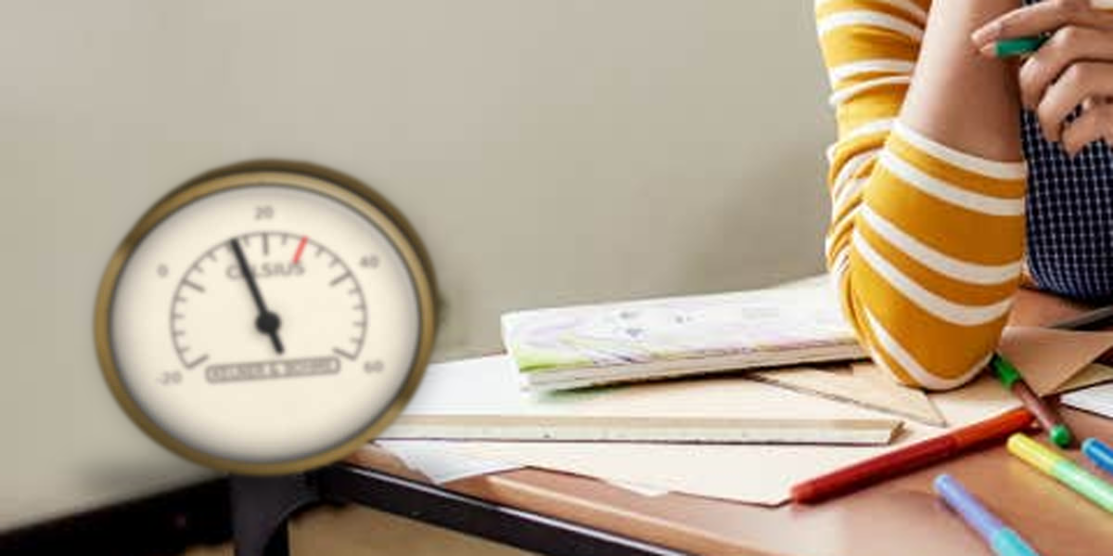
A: 14 (°C)
